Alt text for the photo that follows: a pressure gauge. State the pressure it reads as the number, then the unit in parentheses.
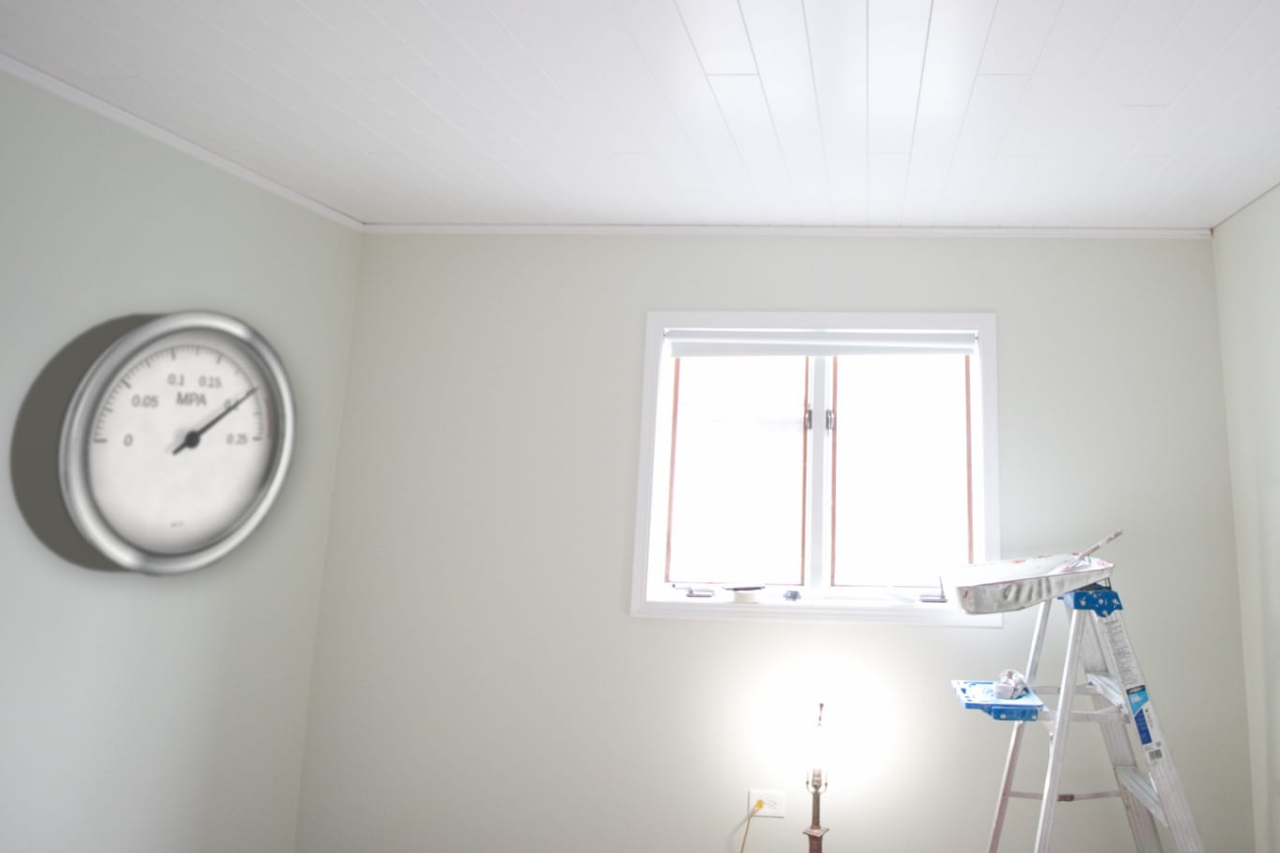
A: 0.2 (MPa)
